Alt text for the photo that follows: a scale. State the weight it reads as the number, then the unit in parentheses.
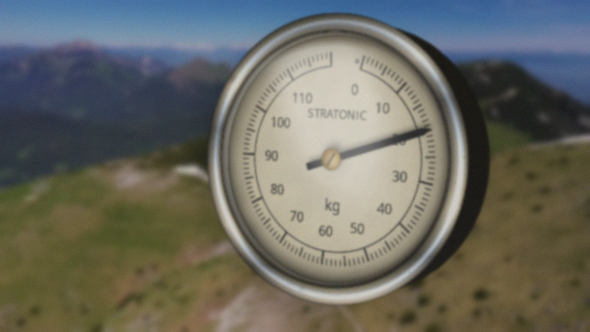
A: 20 (kg)
